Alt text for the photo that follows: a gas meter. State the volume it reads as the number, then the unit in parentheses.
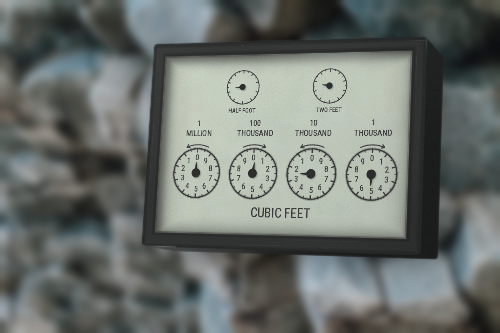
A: 2500 (ft³)
